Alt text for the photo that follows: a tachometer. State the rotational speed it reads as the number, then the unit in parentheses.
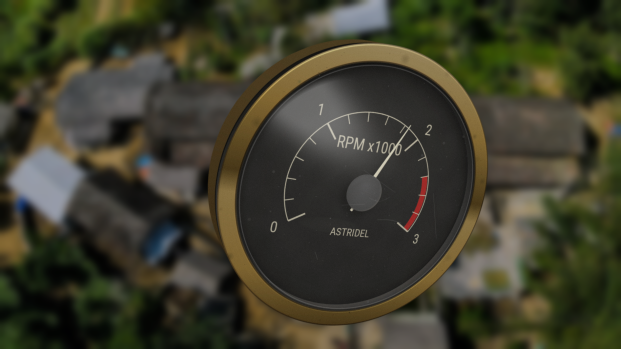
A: 1800 (rpm)
